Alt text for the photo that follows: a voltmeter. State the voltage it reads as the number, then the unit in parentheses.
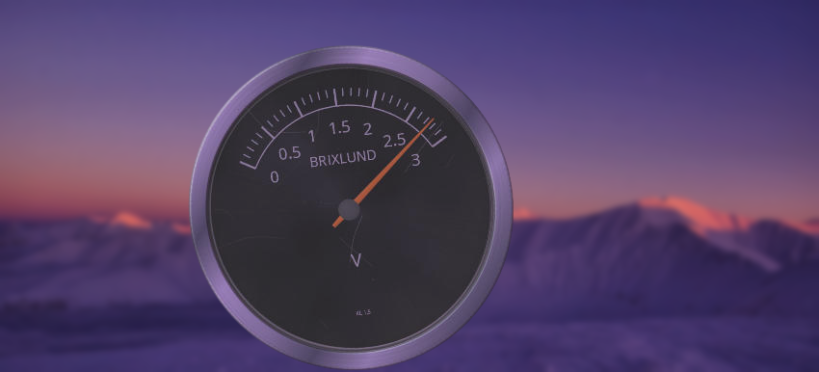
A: 2.75 (V)
